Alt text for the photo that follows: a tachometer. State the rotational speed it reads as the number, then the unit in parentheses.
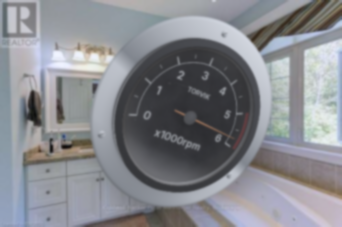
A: 5750 (rpm)
